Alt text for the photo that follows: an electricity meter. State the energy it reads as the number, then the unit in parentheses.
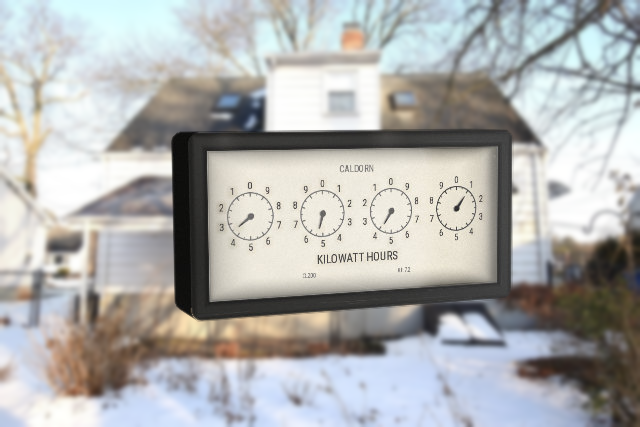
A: 3541 (kWh)
